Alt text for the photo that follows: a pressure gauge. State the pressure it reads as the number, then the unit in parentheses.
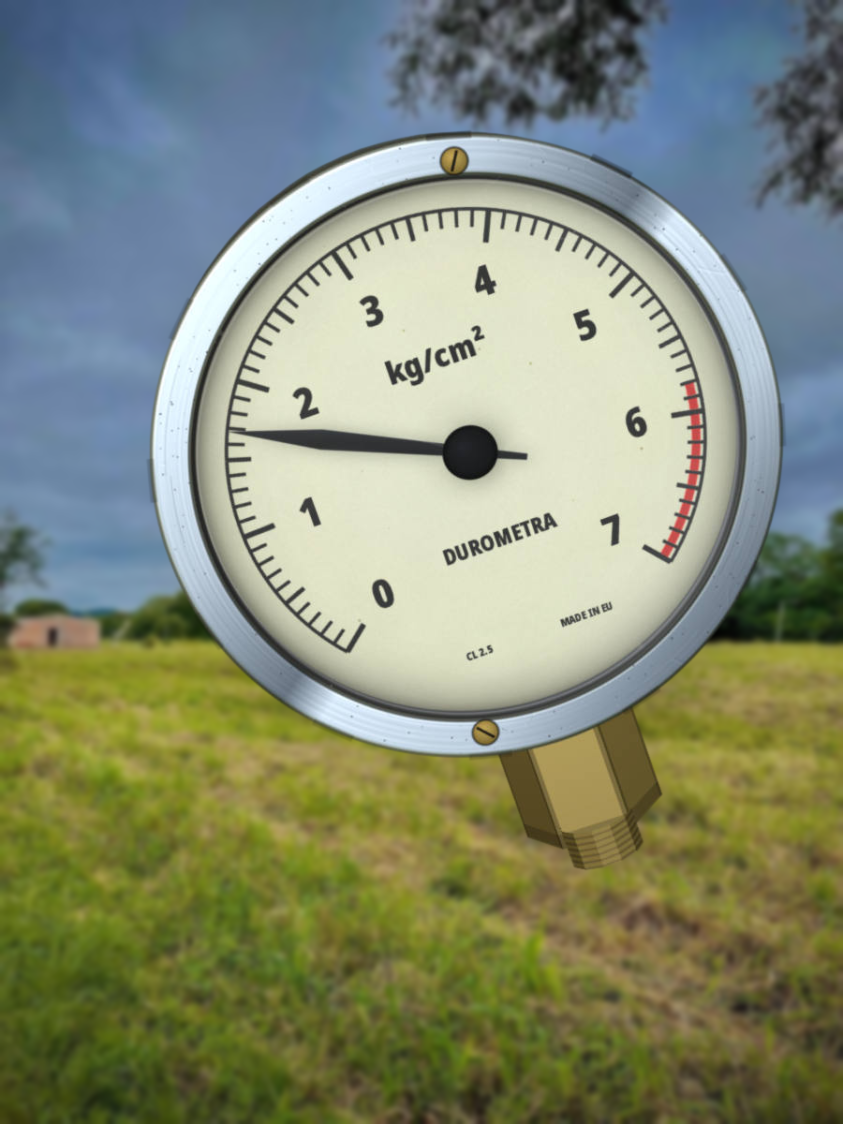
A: 1.7 (kg/cm²)
